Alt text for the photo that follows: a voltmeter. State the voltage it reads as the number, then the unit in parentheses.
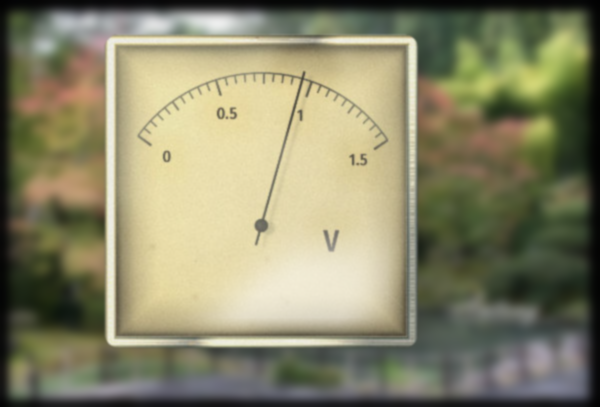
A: 0.95 (V)
